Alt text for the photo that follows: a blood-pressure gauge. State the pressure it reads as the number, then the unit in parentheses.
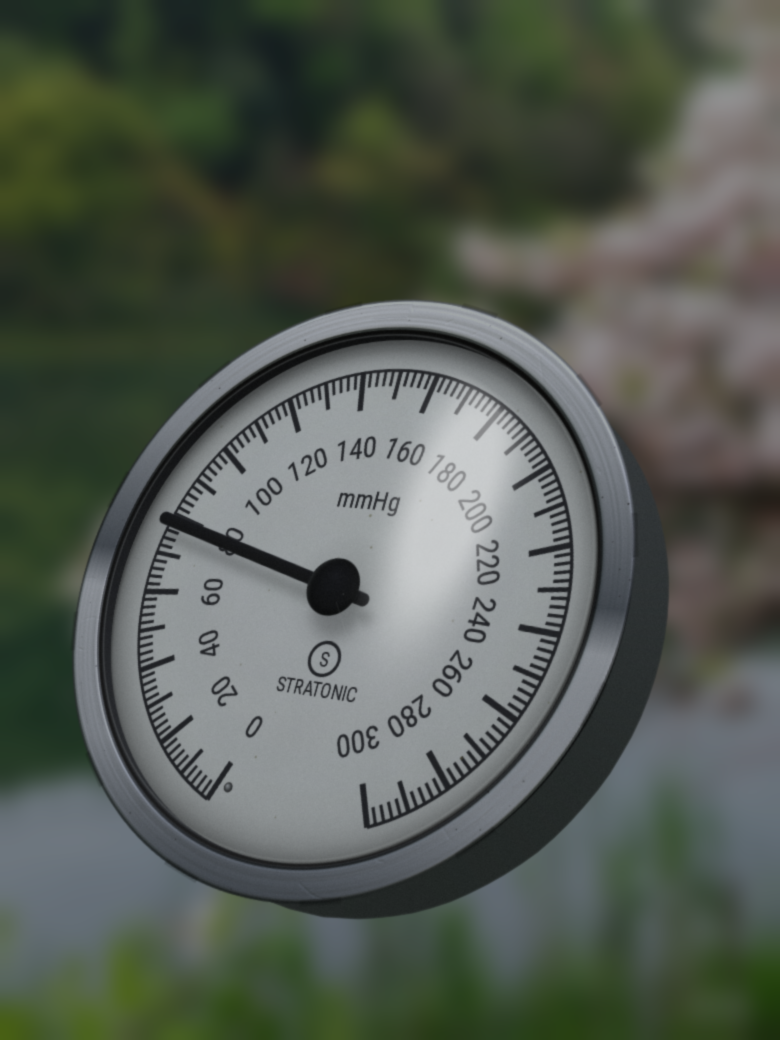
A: 78 (mmHg)
